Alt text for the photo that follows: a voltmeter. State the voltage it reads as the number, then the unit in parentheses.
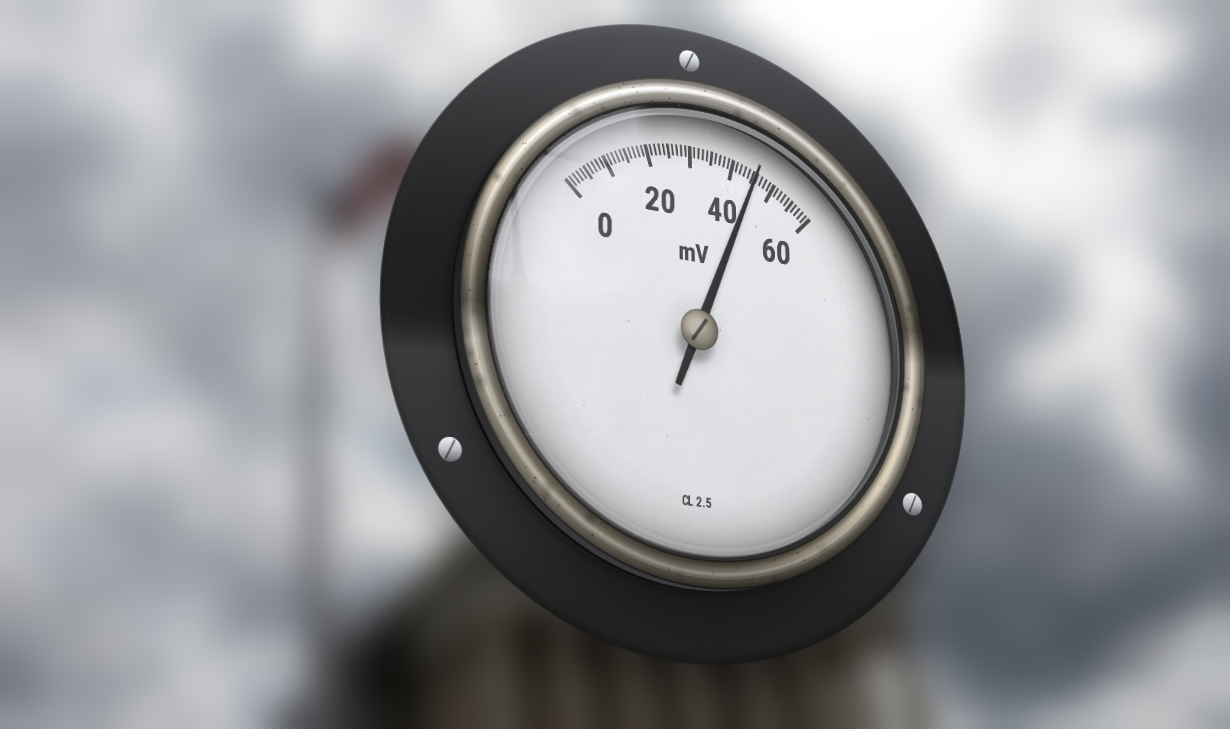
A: 45 (mV)
